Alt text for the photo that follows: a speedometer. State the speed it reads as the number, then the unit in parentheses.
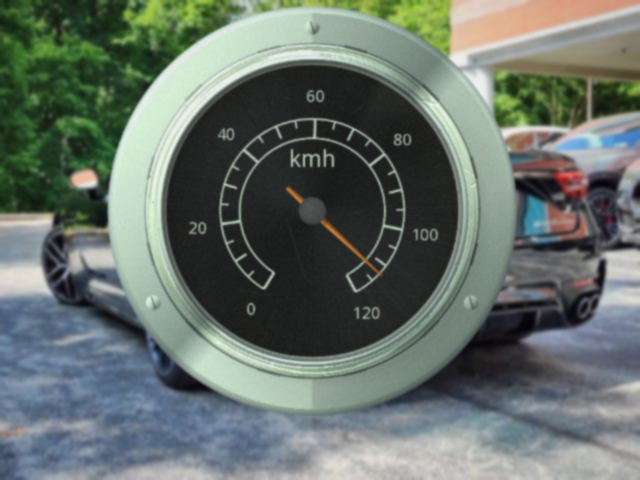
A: 112.5 (km/h)
